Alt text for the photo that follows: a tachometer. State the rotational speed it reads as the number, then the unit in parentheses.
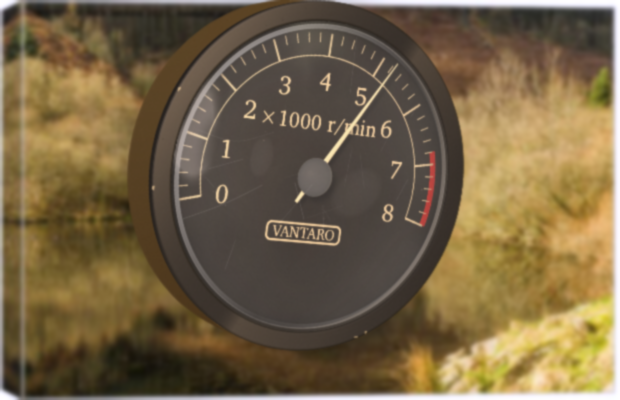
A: 5200 (rpm)
